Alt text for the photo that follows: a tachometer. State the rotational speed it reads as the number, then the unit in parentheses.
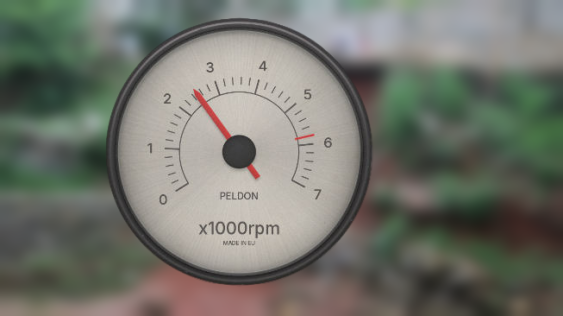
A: 2500 (rpm)
